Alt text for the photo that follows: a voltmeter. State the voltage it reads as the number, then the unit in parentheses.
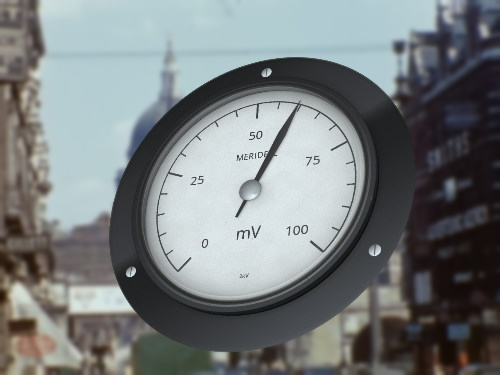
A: 60 (mV)
